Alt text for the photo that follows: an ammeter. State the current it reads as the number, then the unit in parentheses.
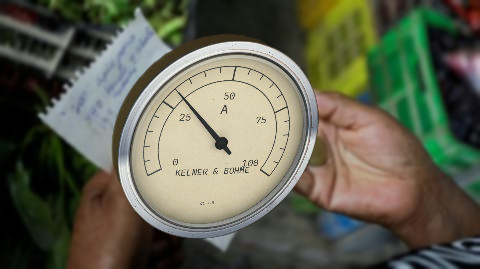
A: 30 (A)
